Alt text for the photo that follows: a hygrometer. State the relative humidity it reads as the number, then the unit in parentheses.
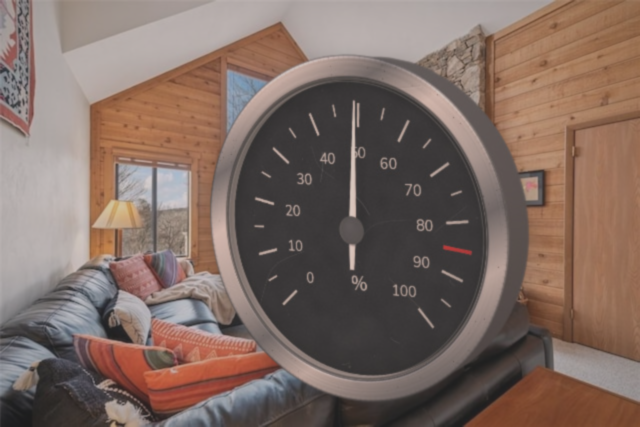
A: 50 (%)
